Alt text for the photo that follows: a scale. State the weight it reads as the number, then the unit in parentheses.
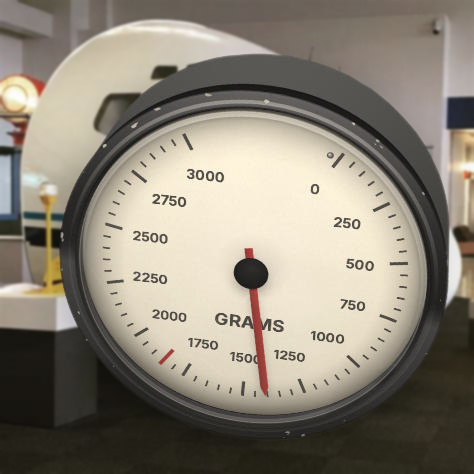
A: 1400 (g)
